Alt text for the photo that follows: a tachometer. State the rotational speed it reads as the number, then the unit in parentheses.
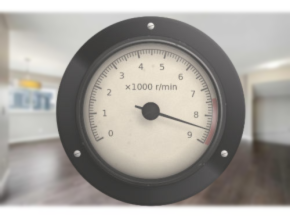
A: 8500 (rpm)
